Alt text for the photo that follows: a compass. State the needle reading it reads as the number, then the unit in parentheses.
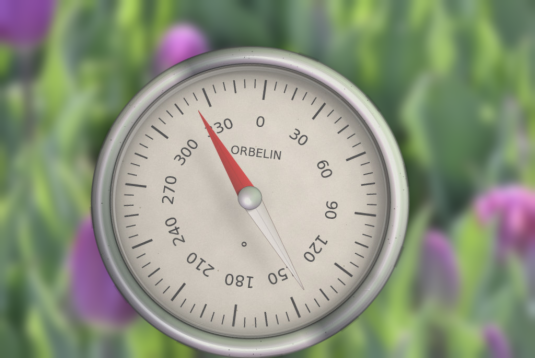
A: 322.5 (°)
